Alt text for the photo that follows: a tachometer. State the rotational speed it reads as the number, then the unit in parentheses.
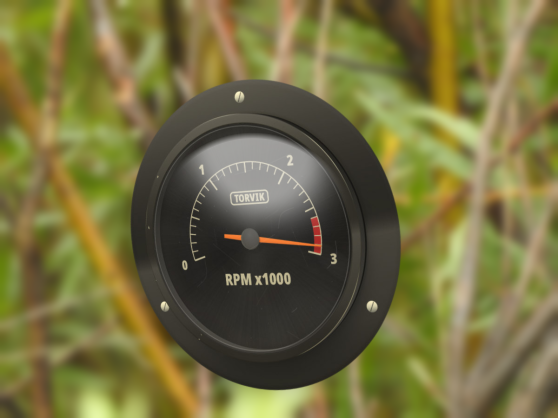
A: 2900 (rpm)
